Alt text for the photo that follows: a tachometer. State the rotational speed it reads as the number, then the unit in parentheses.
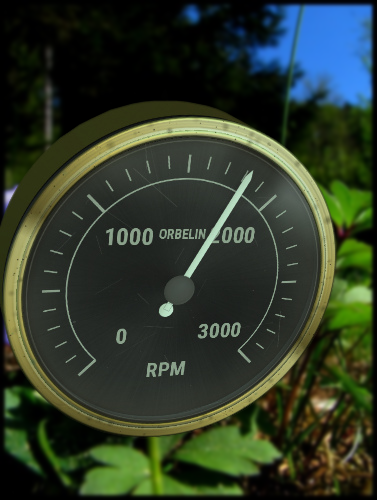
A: 1800 (rpm)
